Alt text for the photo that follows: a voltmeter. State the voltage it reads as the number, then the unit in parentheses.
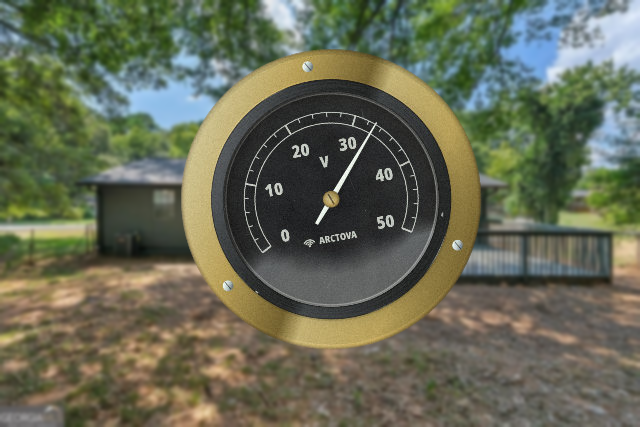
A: 33 (V)
